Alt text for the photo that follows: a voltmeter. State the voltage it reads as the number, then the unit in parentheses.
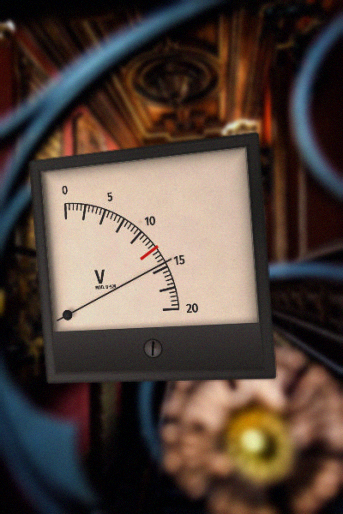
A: 14.5 (V)
